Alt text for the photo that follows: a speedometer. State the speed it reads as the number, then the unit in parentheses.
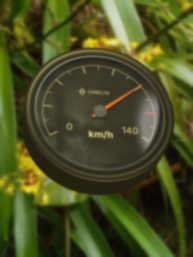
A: 100 (km/h)
